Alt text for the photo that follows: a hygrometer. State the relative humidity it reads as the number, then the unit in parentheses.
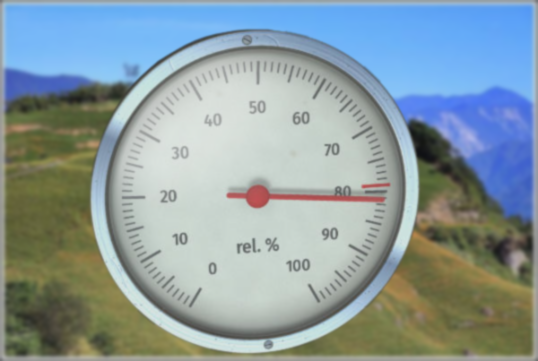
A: 81 (%)
